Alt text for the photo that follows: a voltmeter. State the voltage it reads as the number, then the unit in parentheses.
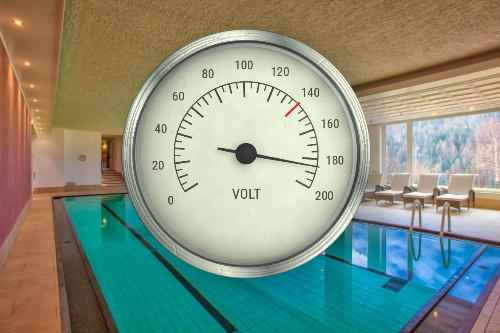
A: 185 (V)
